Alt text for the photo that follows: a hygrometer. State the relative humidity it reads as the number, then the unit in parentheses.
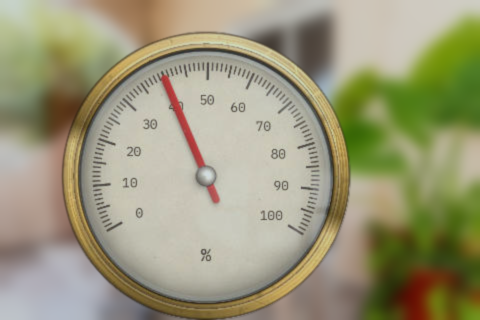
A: 40 (%)
